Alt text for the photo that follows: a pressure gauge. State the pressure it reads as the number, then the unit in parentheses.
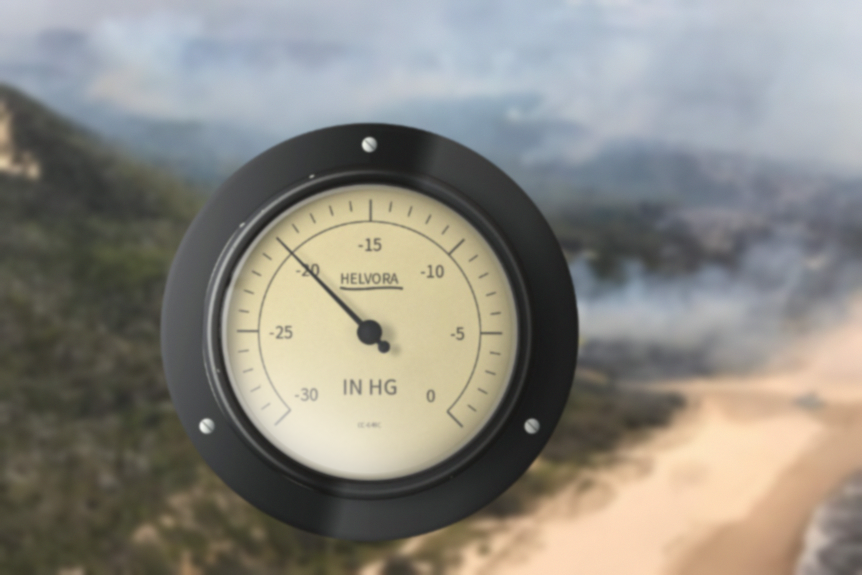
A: -20 (inHg)
